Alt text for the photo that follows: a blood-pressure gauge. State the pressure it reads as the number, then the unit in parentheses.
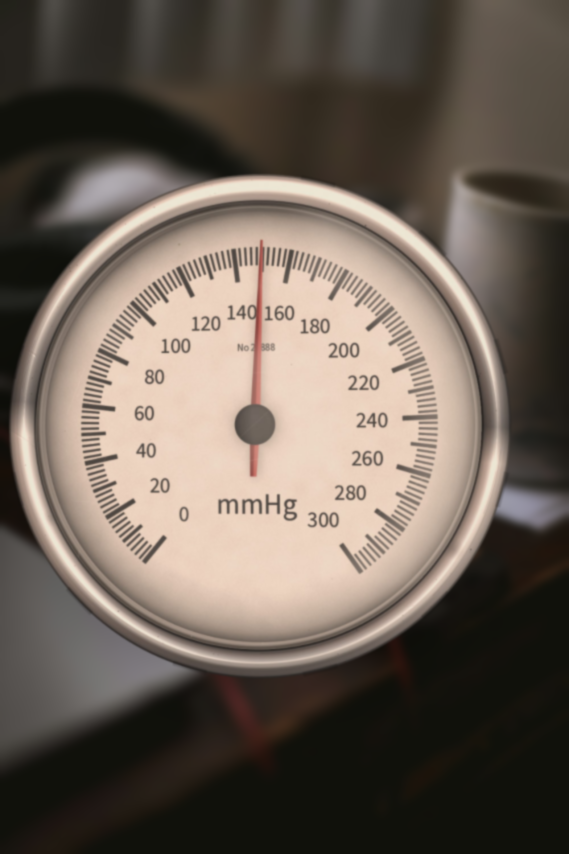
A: 150 (mmHg)
